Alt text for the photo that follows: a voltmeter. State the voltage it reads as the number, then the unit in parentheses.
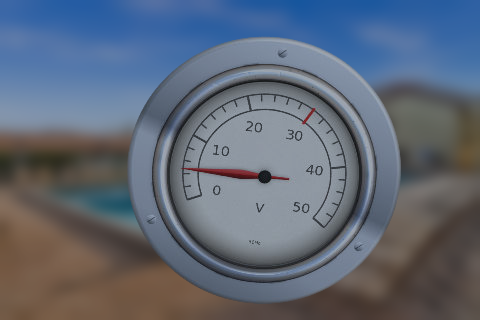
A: 5 (V)
